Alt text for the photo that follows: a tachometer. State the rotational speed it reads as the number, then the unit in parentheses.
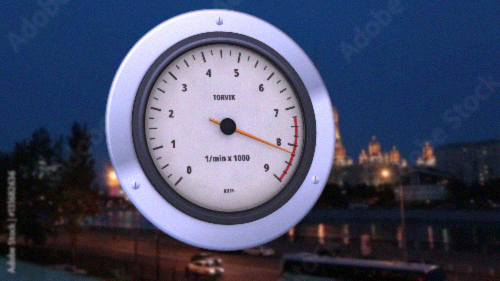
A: 8250 (rpm)
